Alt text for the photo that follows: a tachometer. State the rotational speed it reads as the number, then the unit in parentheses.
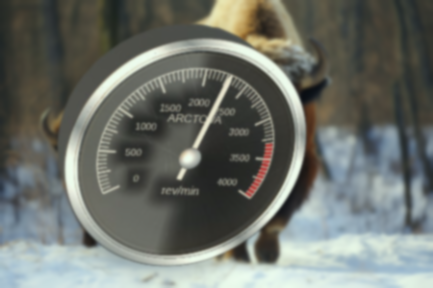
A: 2250 (rpm)
